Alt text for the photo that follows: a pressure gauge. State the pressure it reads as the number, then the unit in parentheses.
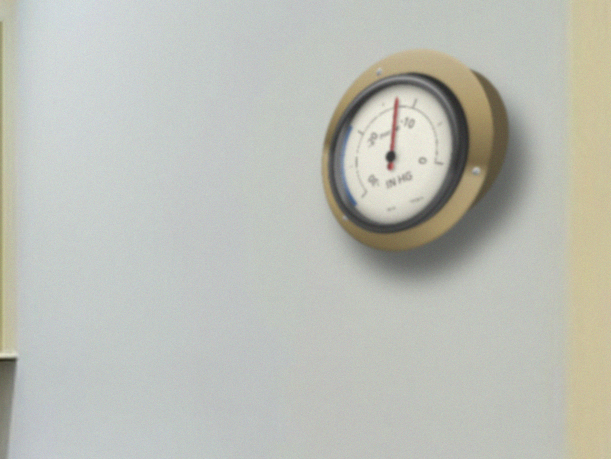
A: -12.5 (inHg)
